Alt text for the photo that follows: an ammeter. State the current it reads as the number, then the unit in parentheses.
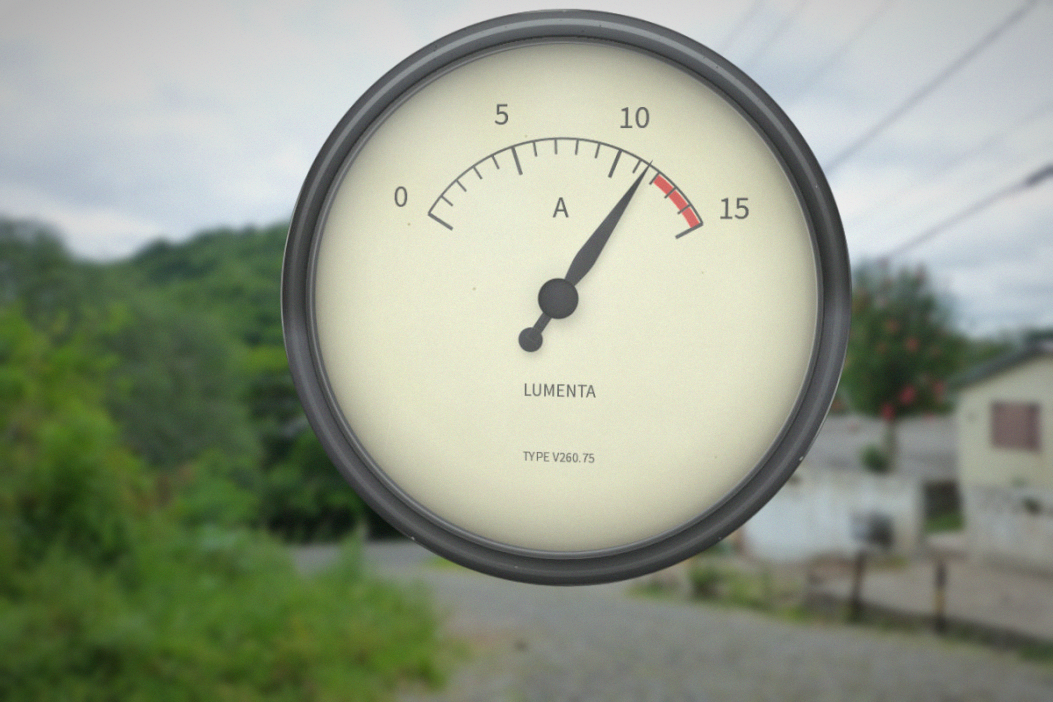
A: 11.5 (A)
